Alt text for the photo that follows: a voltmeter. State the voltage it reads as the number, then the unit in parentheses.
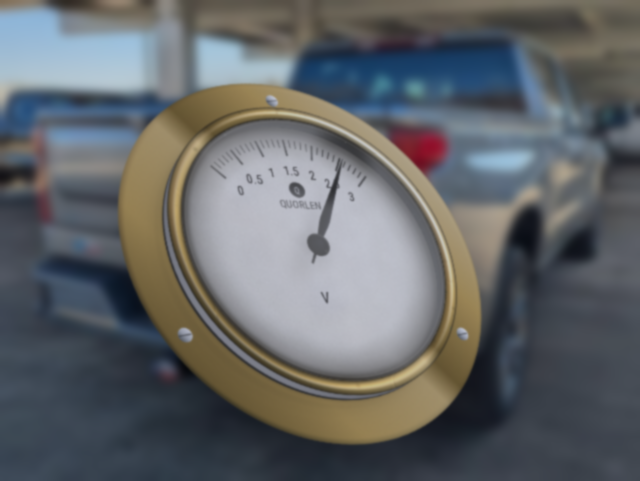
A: 2.5 (V)
